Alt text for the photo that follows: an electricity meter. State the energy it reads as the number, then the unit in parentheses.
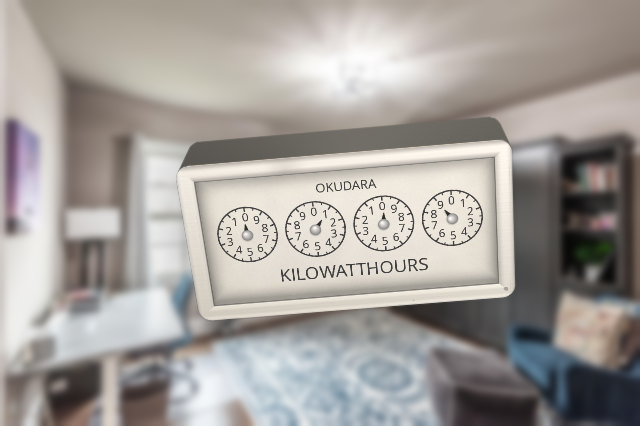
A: 99 (kWh)
